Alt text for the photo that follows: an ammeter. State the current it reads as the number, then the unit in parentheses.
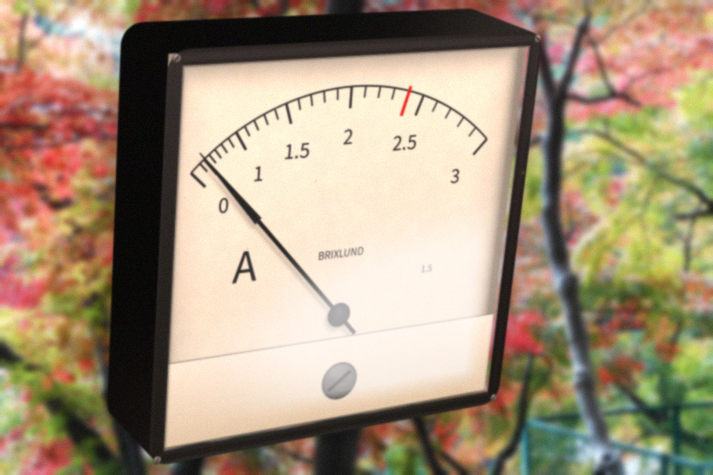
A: 0.5 (A)
